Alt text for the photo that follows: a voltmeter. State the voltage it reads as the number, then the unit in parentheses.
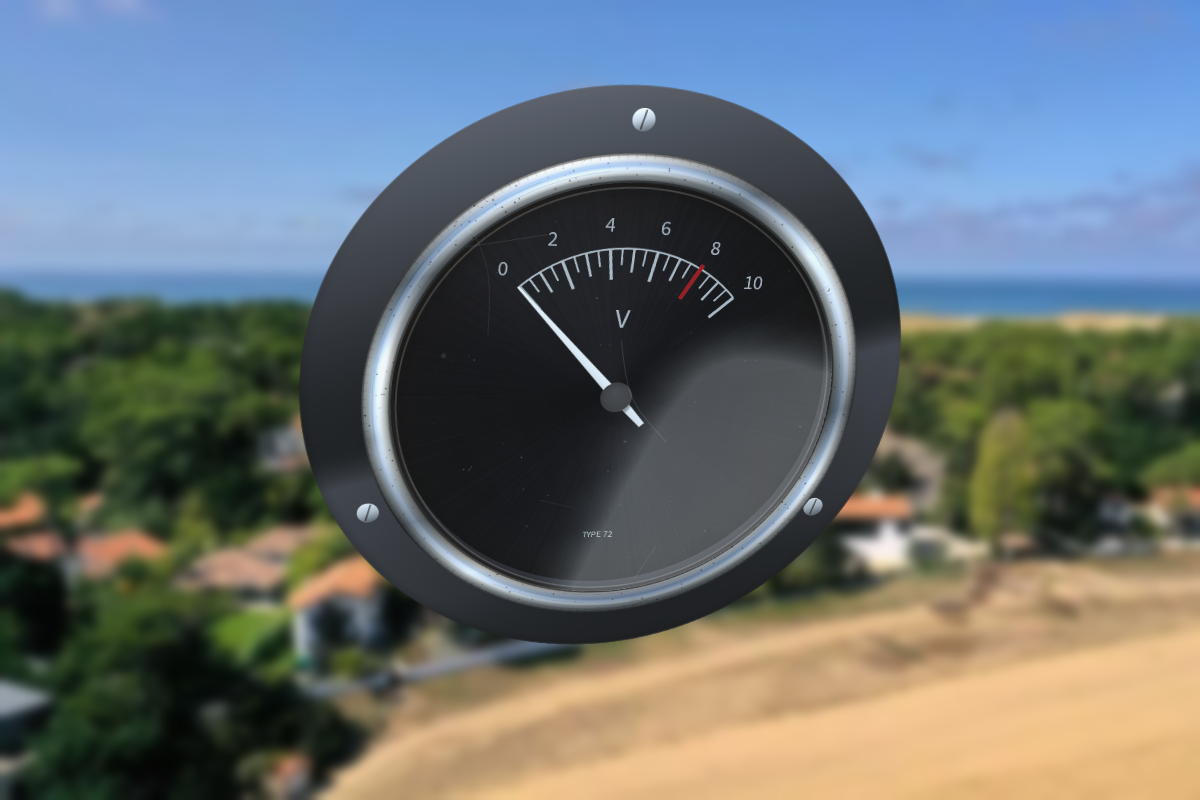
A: 0 (V)
